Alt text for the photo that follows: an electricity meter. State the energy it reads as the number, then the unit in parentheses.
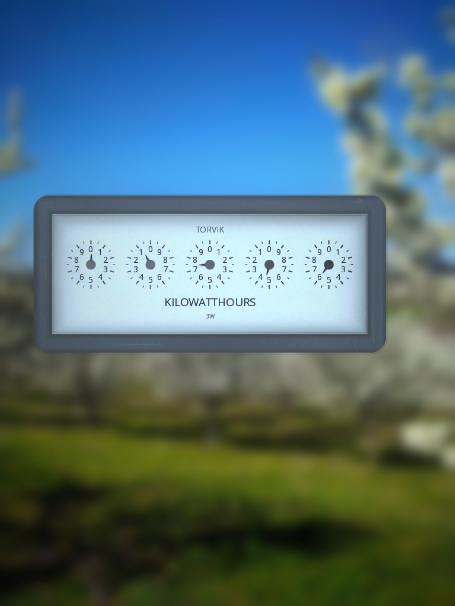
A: 746 (kWh)
